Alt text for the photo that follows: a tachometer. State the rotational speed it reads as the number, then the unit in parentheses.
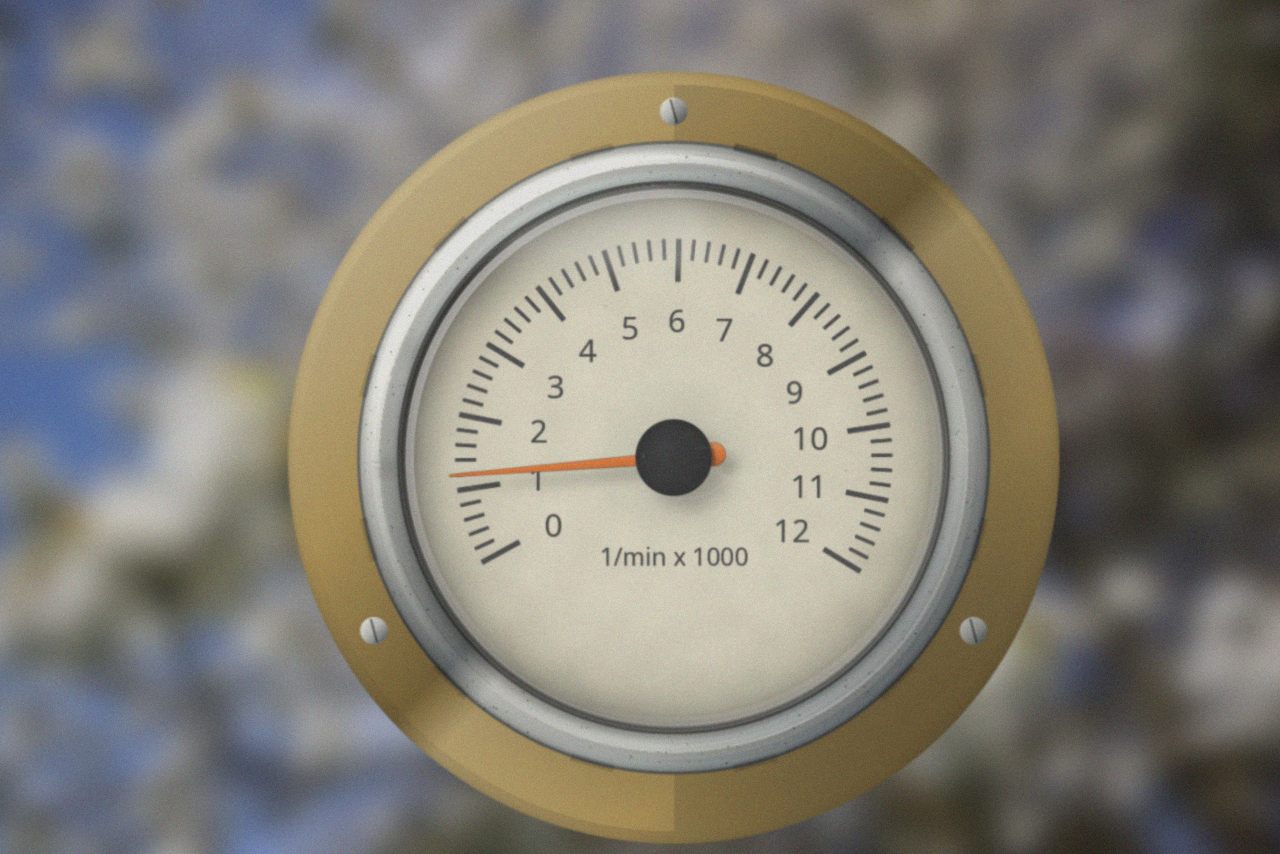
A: 1200 (rpm)
